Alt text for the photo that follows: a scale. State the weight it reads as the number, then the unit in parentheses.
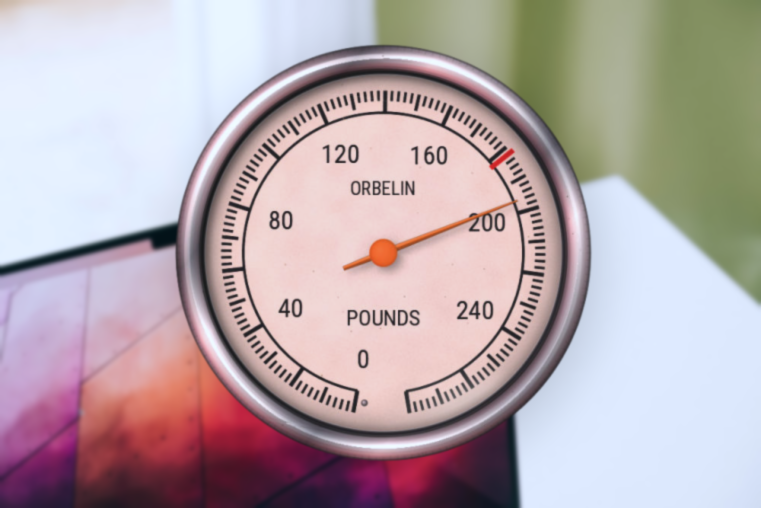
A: 196 (lb)
